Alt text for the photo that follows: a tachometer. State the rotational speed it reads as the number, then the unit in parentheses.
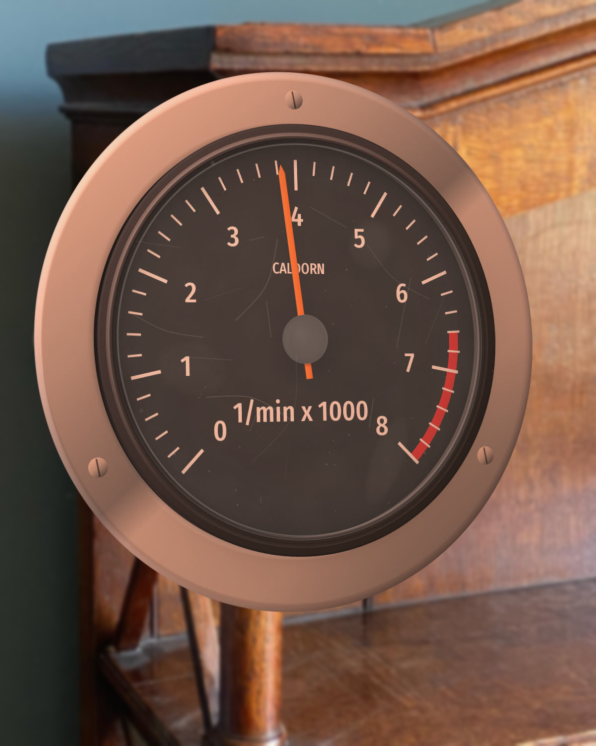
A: 3800 (rpm)
